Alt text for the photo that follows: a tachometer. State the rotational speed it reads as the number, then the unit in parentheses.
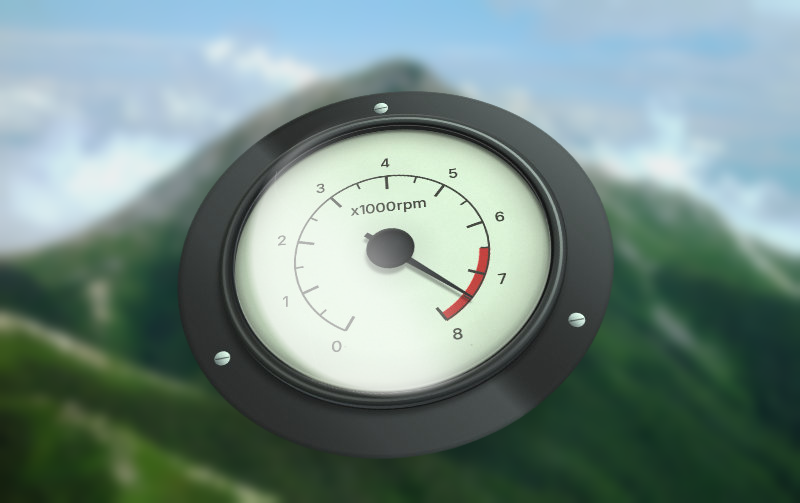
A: 7500 (rpm)
